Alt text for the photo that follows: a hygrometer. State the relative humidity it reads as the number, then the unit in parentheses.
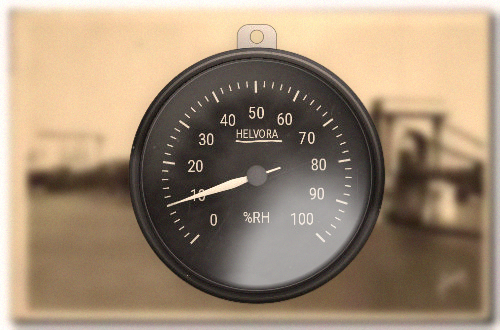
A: 10 (%)
